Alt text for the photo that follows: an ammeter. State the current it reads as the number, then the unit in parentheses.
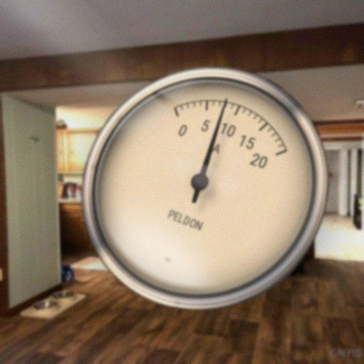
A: 8 (A)
